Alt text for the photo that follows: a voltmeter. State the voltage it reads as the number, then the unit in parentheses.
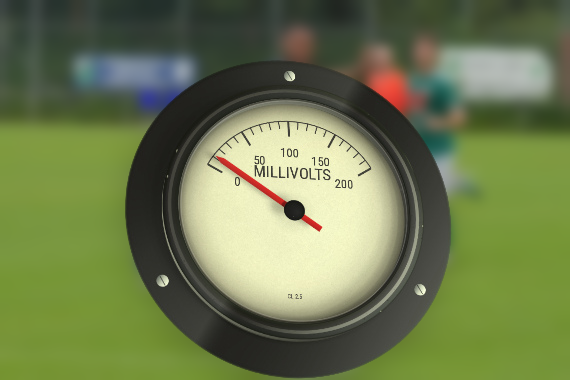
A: 10 (mV)
